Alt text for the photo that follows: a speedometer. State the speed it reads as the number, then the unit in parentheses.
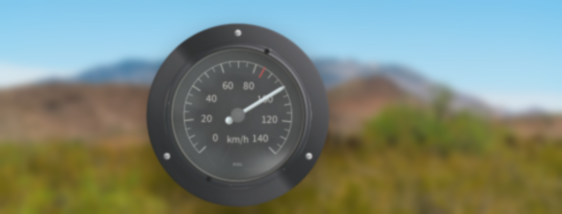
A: 100 (km/h)
